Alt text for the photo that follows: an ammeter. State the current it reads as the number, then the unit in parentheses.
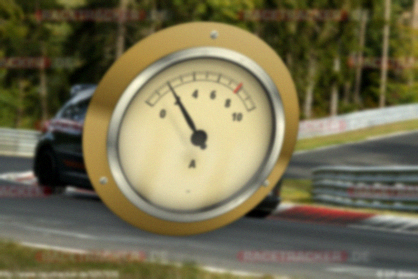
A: 2 (A)
